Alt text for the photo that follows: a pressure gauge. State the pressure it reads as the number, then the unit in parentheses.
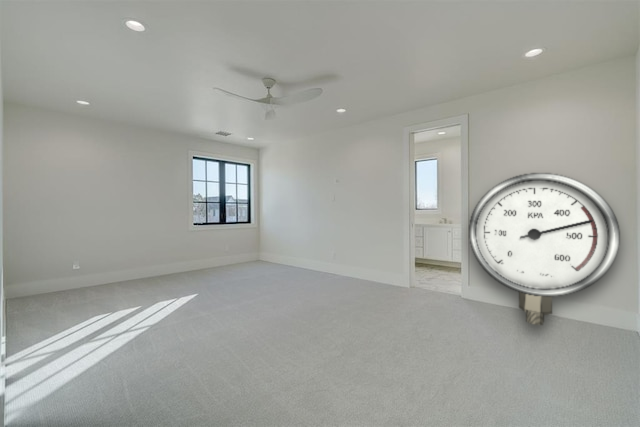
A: 460 (kPa)
